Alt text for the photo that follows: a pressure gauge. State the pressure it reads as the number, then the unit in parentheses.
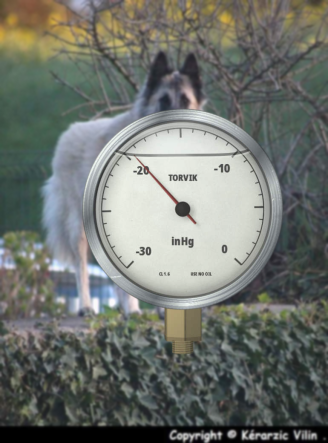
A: -19.5 (inHg)
